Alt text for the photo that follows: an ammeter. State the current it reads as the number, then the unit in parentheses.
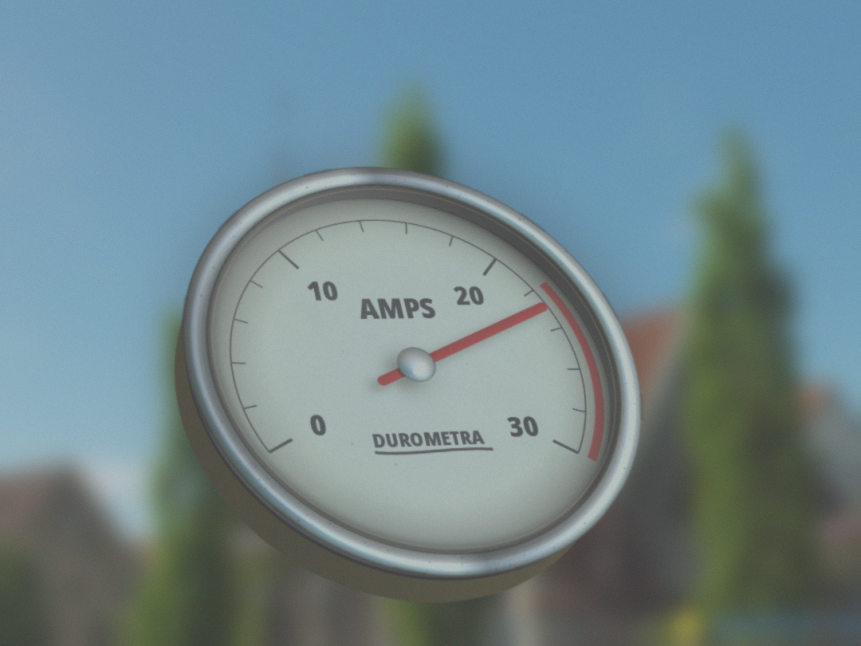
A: 23 (A)
